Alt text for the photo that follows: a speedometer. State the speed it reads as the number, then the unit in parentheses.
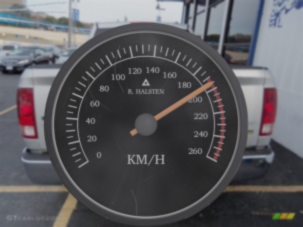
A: 195 (km/h)
